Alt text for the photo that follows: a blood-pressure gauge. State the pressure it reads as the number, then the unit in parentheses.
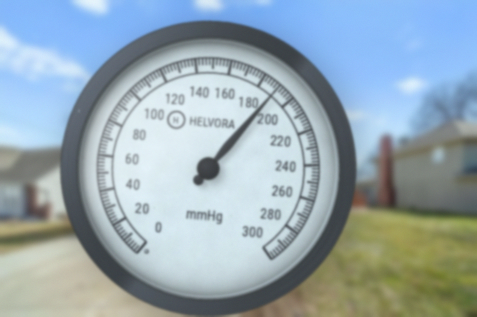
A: 190 (mmHg)
